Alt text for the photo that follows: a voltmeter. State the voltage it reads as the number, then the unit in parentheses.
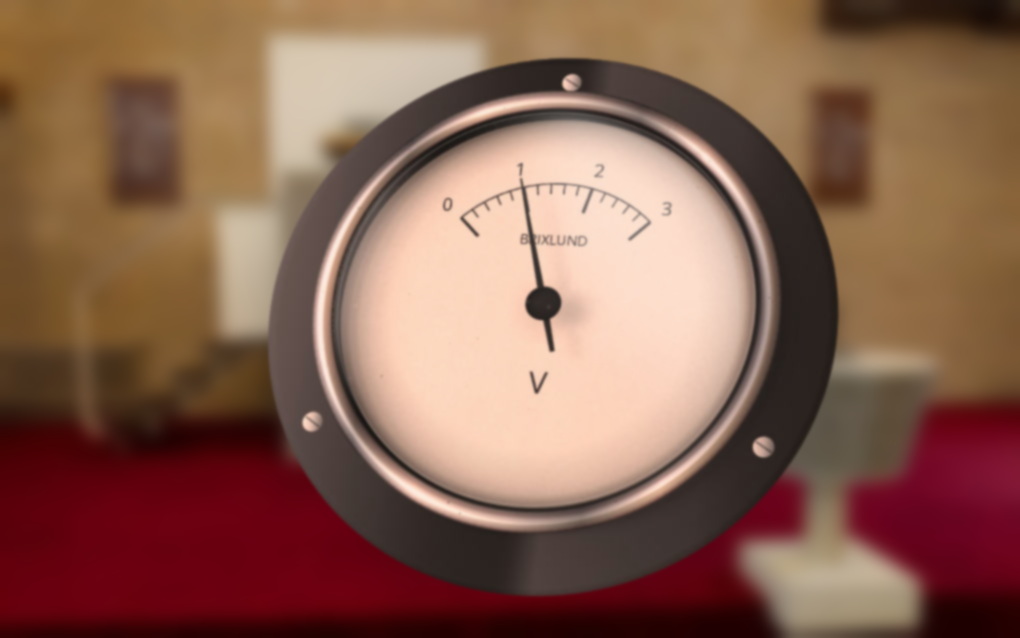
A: 1 (V)
